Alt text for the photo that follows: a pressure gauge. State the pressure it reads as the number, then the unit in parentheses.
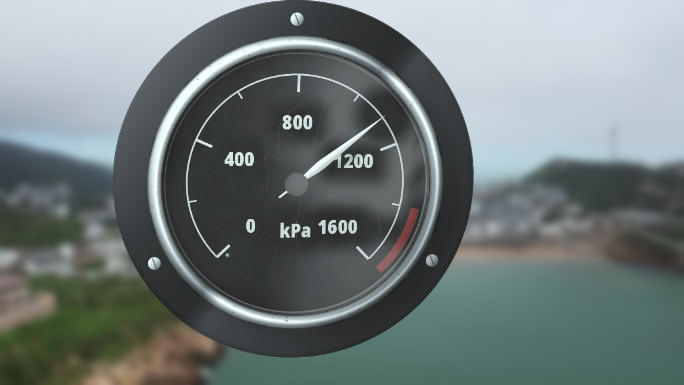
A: 1100 (kPa)
